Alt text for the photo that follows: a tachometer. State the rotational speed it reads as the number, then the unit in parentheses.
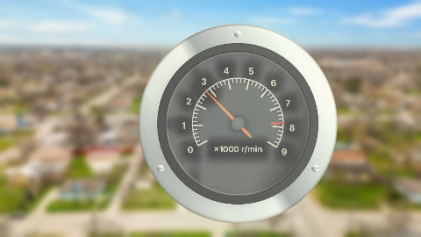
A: 2800 (rpm)
